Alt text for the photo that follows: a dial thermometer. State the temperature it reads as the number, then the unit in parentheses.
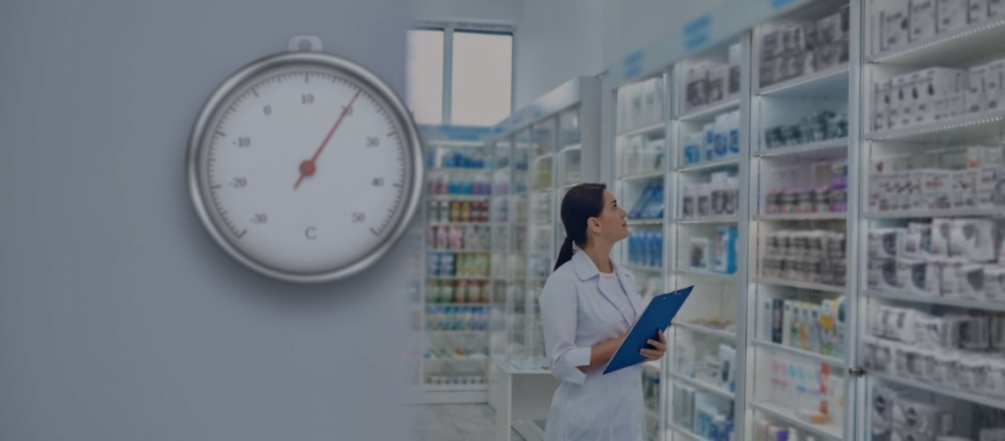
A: 20 (°C)
